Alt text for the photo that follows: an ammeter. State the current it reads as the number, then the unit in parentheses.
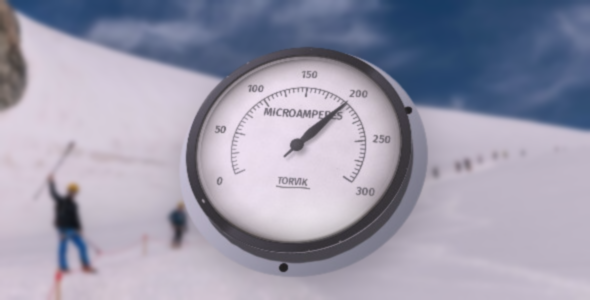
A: 200 (µA)
